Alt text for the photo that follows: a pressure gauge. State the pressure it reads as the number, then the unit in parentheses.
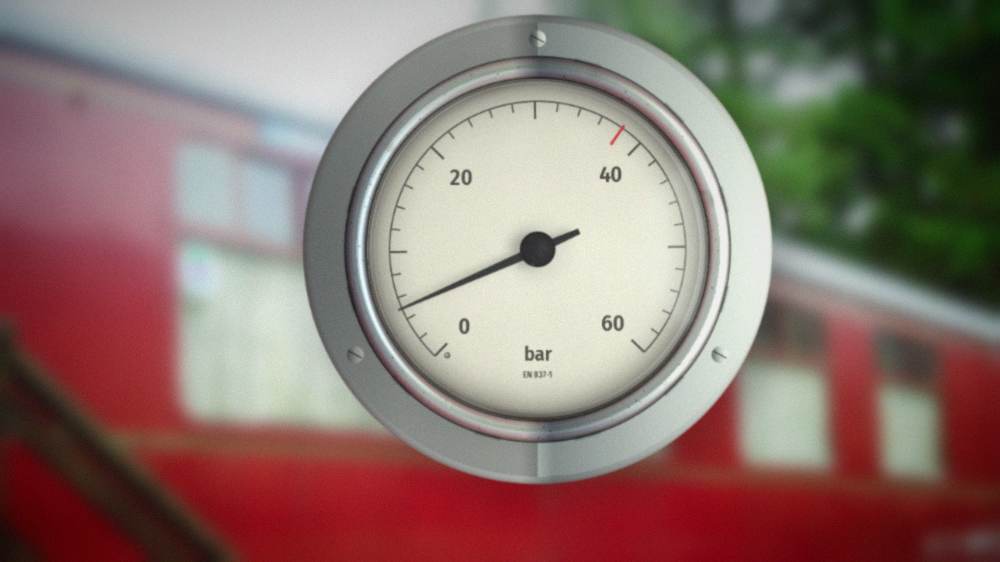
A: 5 (bar)
